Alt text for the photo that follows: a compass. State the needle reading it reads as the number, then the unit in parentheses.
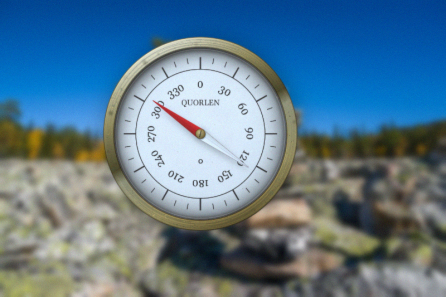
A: 305 (°)
